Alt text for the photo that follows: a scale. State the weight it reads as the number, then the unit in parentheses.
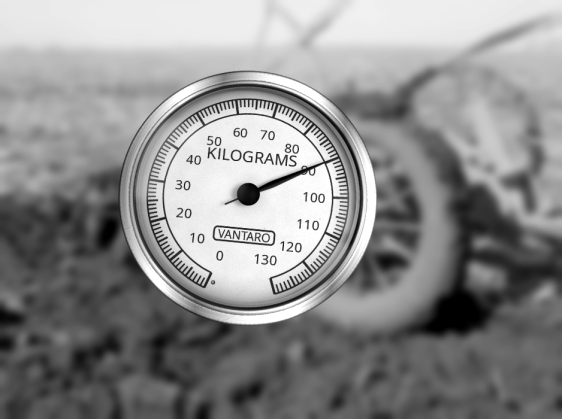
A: 90 (kg)
